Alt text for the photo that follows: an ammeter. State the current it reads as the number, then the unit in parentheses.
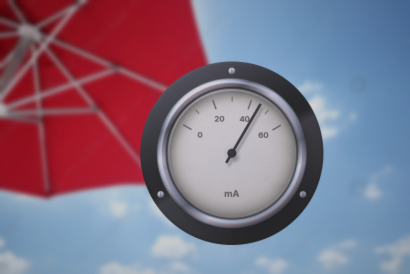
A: 45 (mA)
